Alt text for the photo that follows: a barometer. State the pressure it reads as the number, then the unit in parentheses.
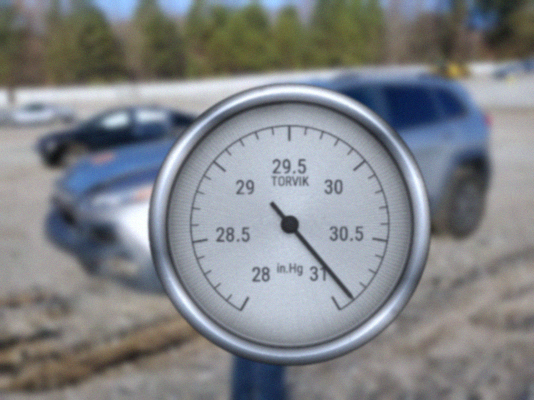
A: 30.9 (inHg)
